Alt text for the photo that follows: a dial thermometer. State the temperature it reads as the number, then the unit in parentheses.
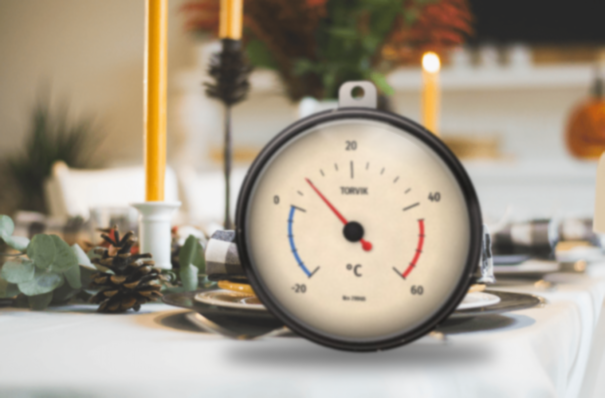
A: 8 (°C)
